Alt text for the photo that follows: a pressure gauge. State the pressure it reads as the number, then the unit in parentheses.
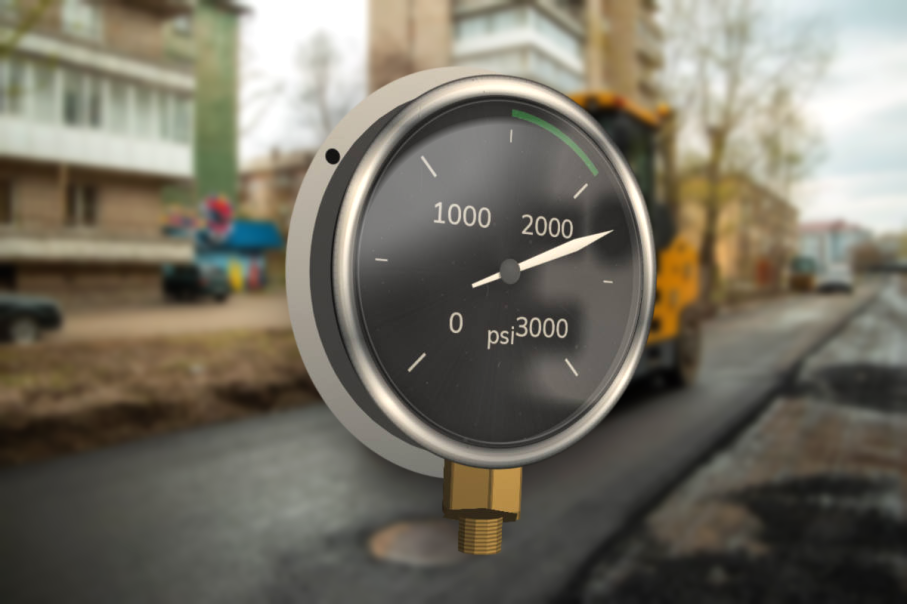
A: 2250 (psi)
